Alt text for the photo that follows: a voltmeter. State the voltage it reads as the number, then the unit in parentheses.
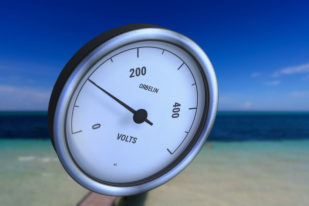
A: 100 (V)
